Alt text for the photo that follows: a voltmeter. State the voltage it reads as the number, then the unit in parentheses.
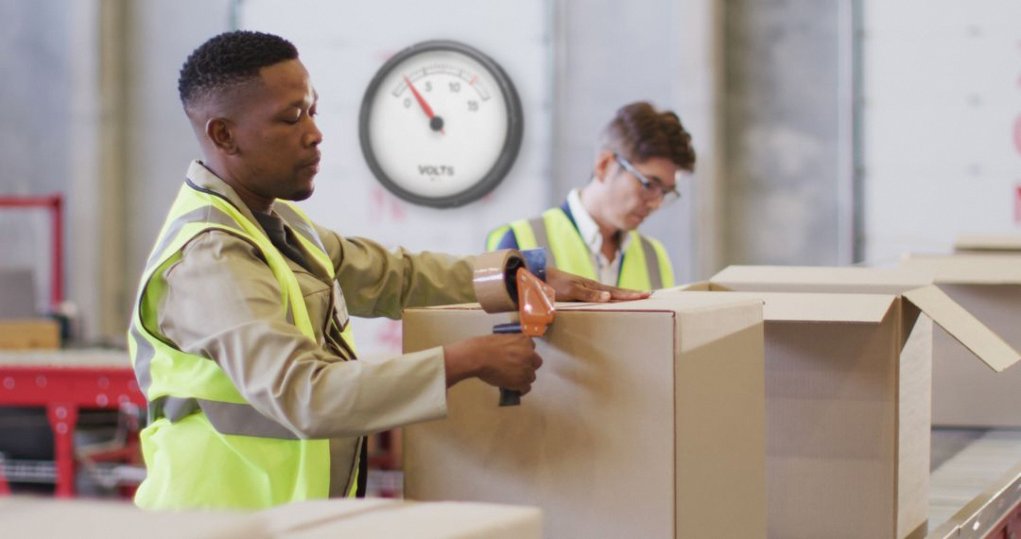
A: 2.5 (V)
